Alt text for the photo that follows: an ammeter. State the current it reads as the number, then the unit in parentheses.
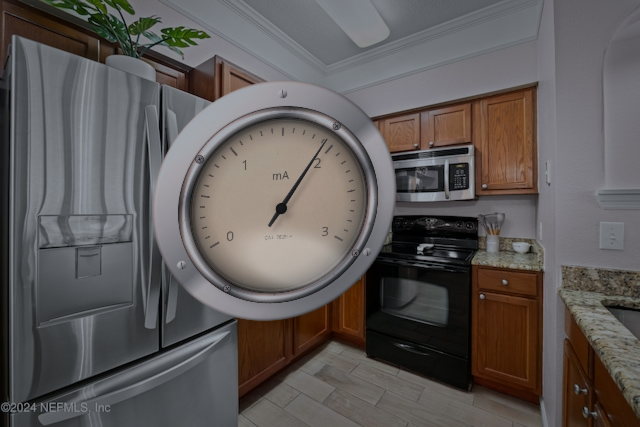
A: 1.9 (mA)
